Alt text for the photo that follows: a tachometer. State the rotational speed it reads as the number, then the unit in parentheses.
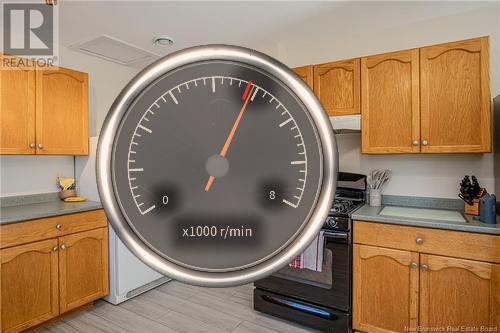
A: 4900 (rpm)
